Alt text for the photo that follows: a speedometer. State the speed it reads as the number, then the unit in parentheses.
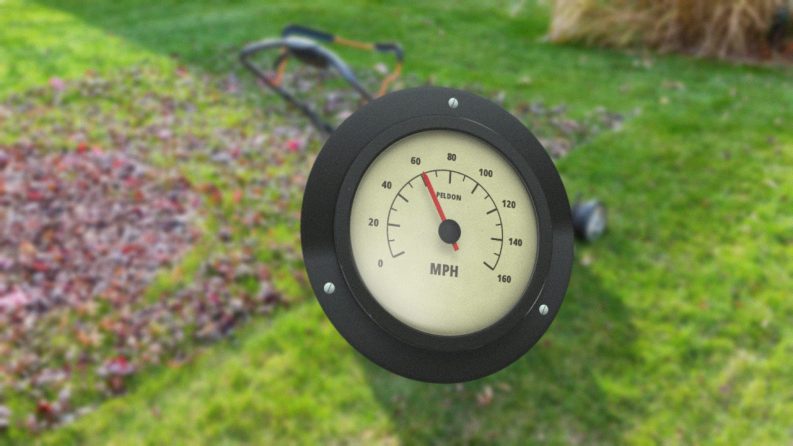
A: 60 (mph)
